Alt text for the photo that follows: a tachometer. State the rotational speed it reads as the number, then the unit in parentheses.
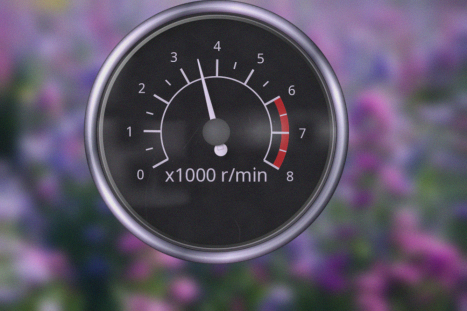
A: 3500 (rpm)
